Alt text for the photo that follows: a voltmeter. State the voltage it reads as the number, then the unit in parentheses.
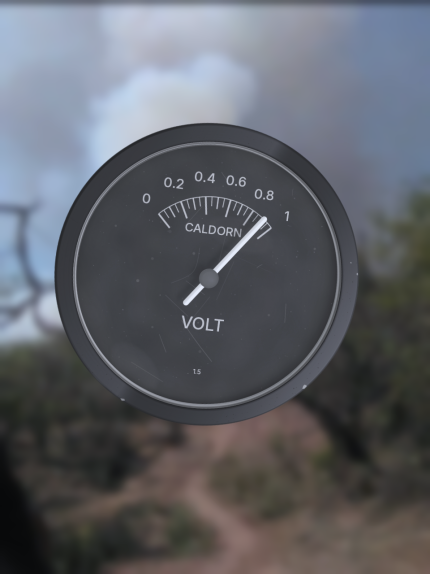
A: 0.9 (V)
